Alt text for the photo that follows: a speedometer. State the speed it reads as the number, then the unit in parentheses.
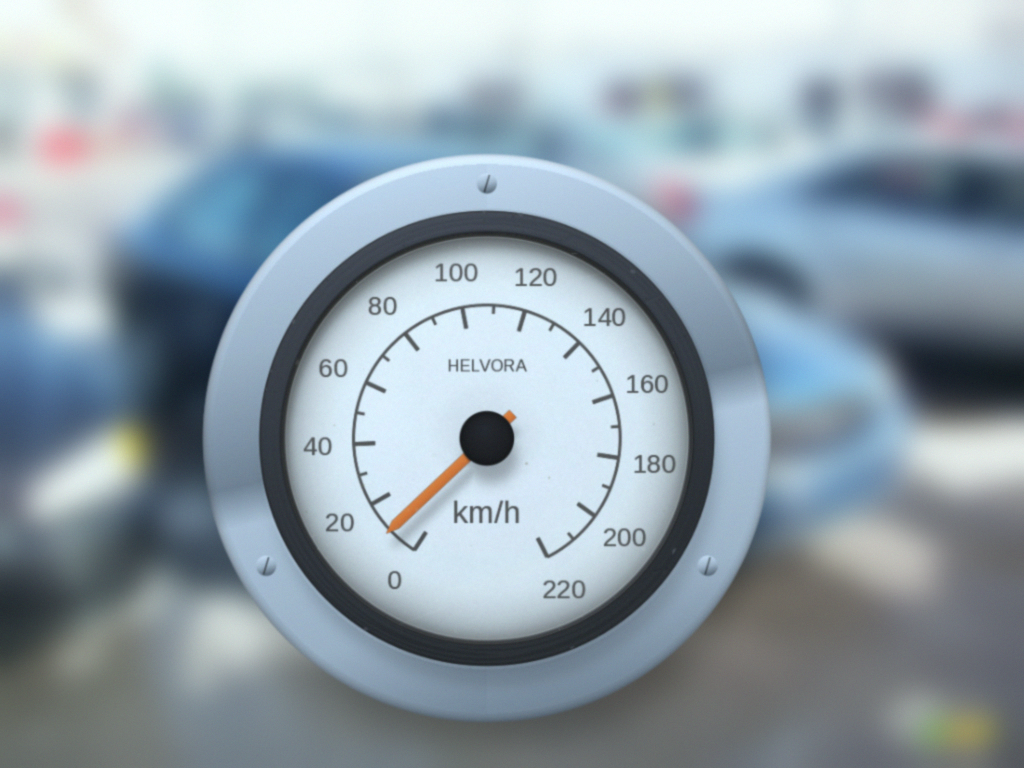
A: 10 (km/h)
